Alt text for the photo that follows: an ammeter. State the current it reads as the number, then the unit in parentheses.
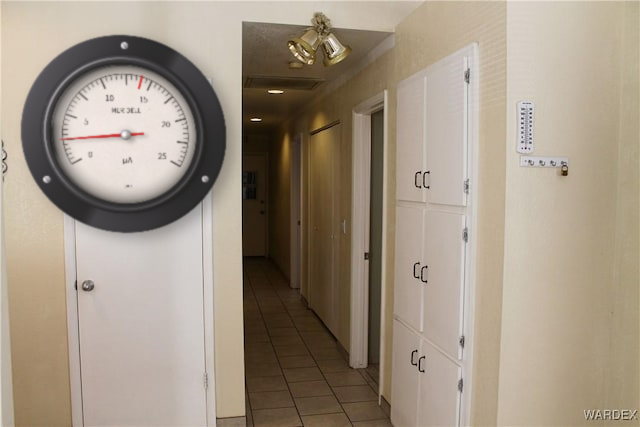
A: 2.5 (µA)
